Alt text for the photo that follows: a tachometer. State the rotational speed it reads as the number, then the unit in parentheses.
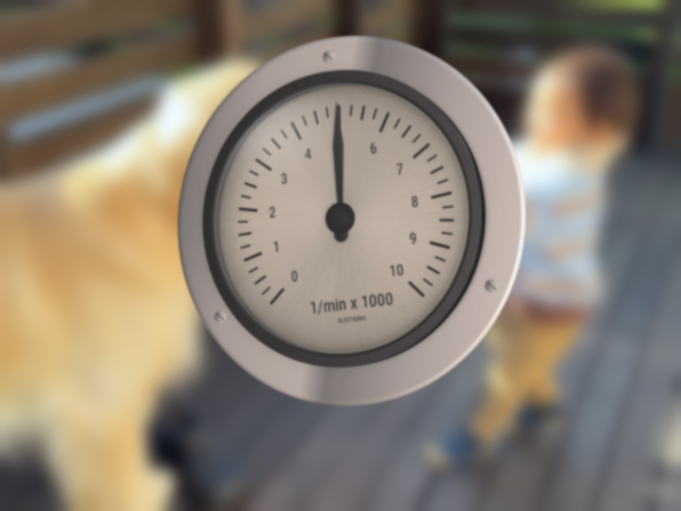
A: 5000 (rpm)
